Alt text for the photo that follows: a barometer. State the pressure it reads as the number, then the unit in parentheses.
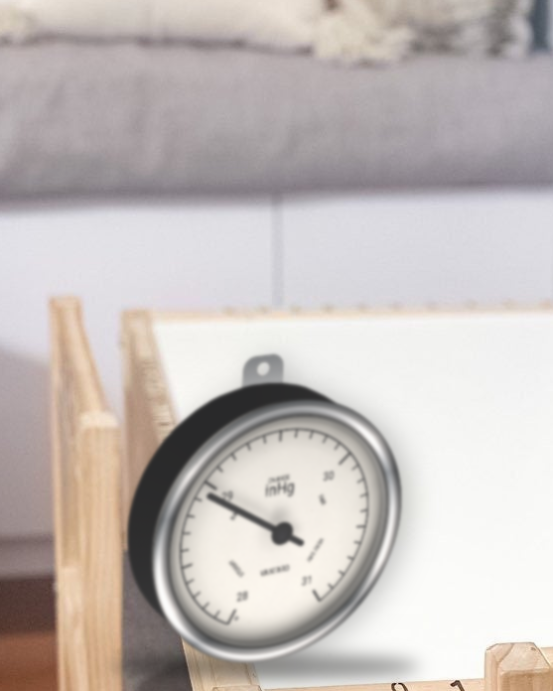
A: 28.95 (inHg)
